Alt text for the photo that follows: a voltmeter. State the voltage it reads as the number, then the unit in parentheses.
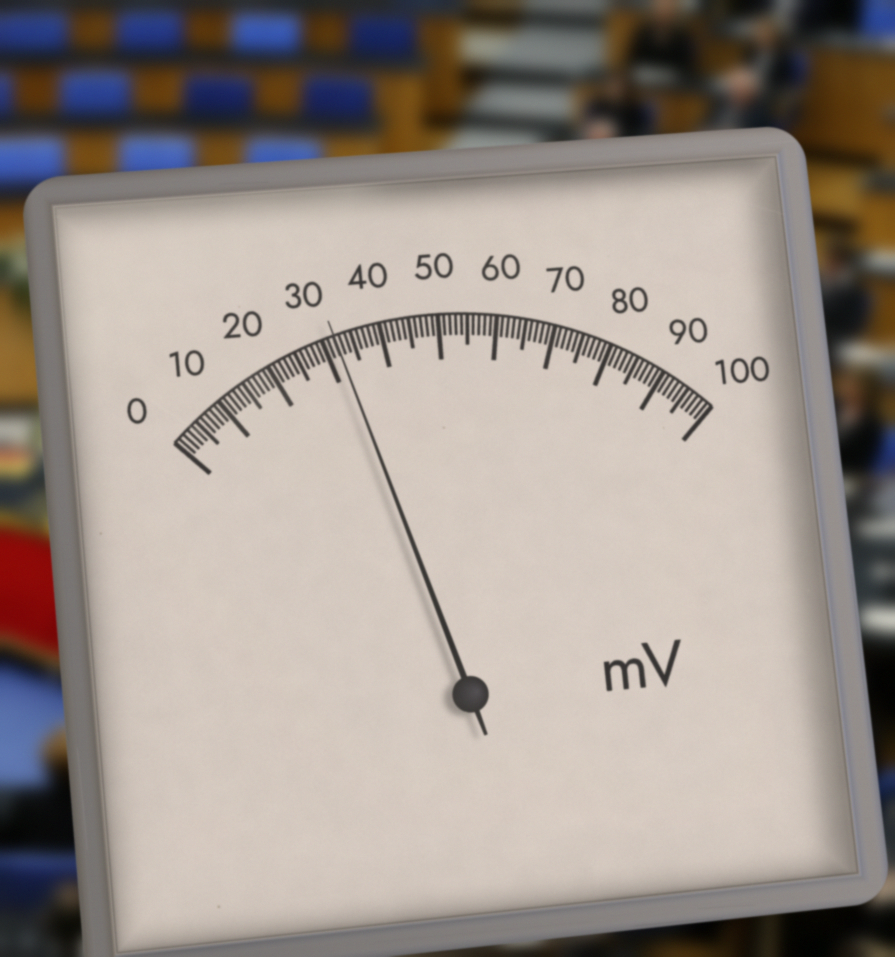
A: 32 (mV)
